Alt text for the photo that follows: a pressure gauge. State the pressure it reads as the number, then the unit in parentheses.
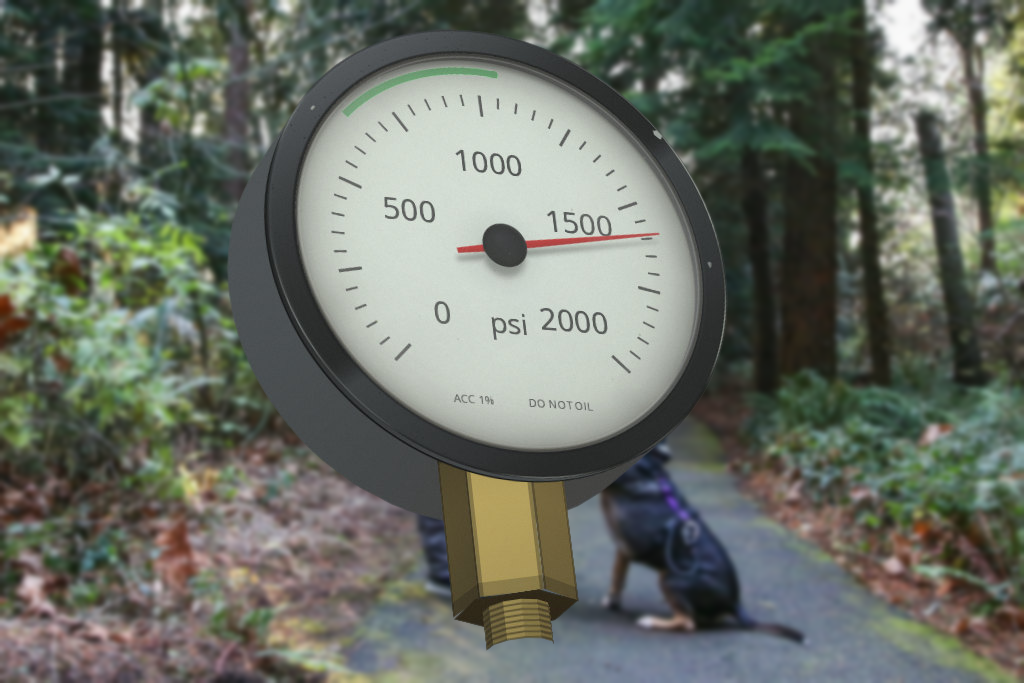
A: 1600 (psi)
